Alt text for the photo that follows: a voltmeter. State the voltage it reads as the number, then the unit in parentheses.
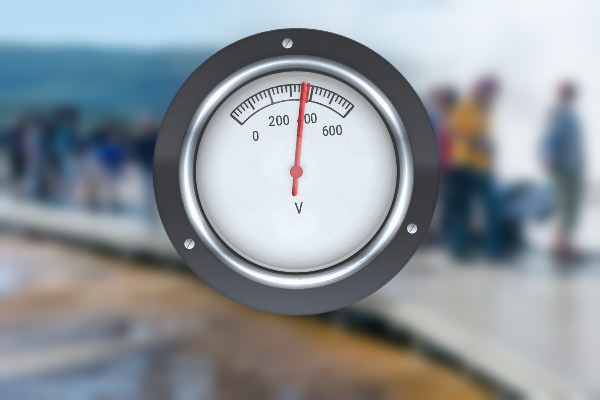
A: 360 (V)
